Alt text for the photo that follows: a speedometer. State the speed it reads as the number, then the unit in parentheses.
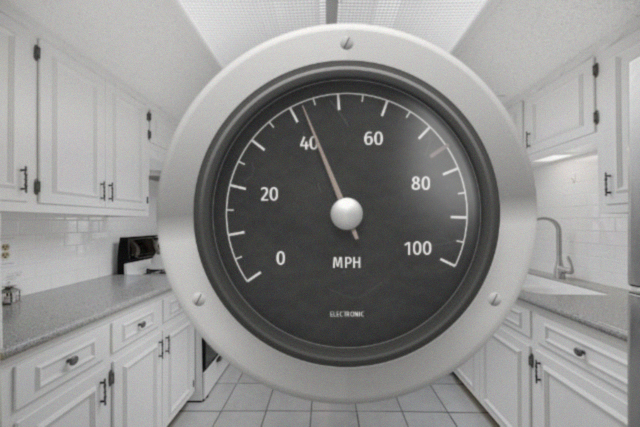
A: 42.5 (mph)
